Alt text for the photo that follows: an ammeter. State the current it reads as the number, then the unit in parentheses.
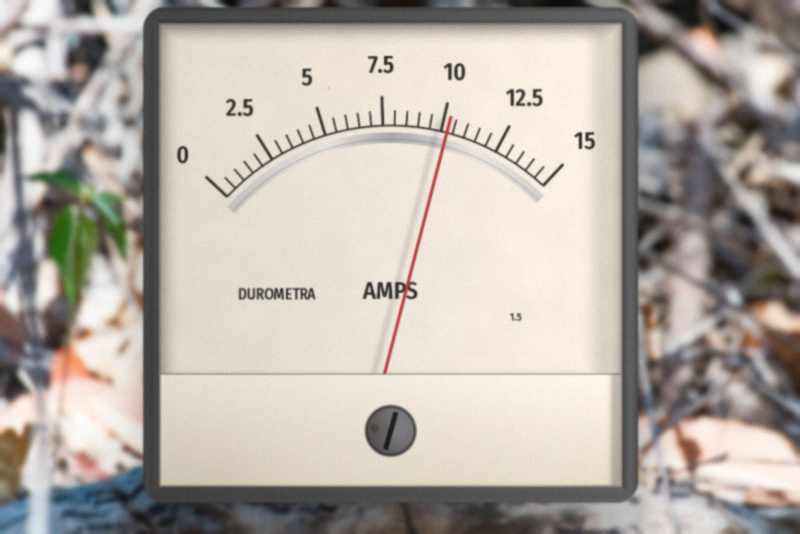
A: 10.25 (A)
